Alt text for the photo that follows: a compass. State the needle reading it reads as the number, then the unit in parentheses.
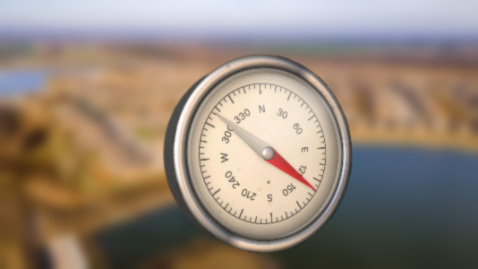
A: 130 (°)
